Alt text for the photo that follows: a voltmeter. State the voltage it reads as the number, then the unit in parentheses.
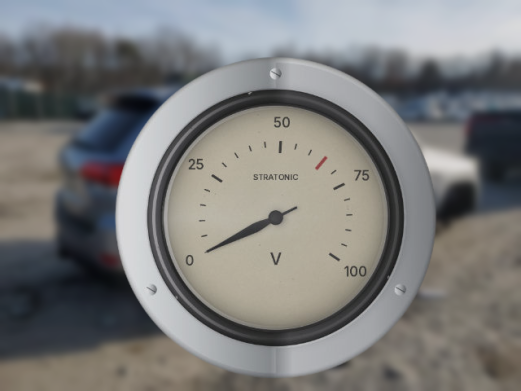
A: 0 (V)
